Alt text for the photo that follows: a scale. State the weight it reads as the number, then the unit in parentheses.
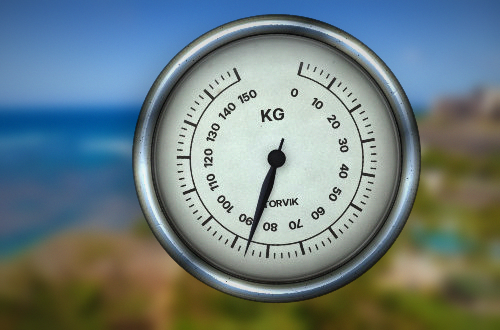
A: 86 (kg)
